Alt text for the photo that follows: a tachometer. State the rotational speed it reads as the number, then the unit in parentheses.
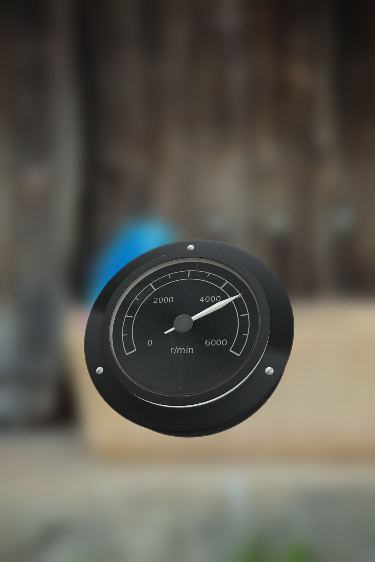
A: 4500 (rpm)
